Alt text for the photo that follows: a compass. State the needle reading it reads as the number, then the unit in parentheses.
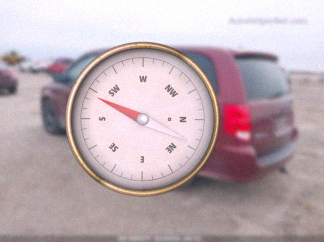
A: 205 (°)
